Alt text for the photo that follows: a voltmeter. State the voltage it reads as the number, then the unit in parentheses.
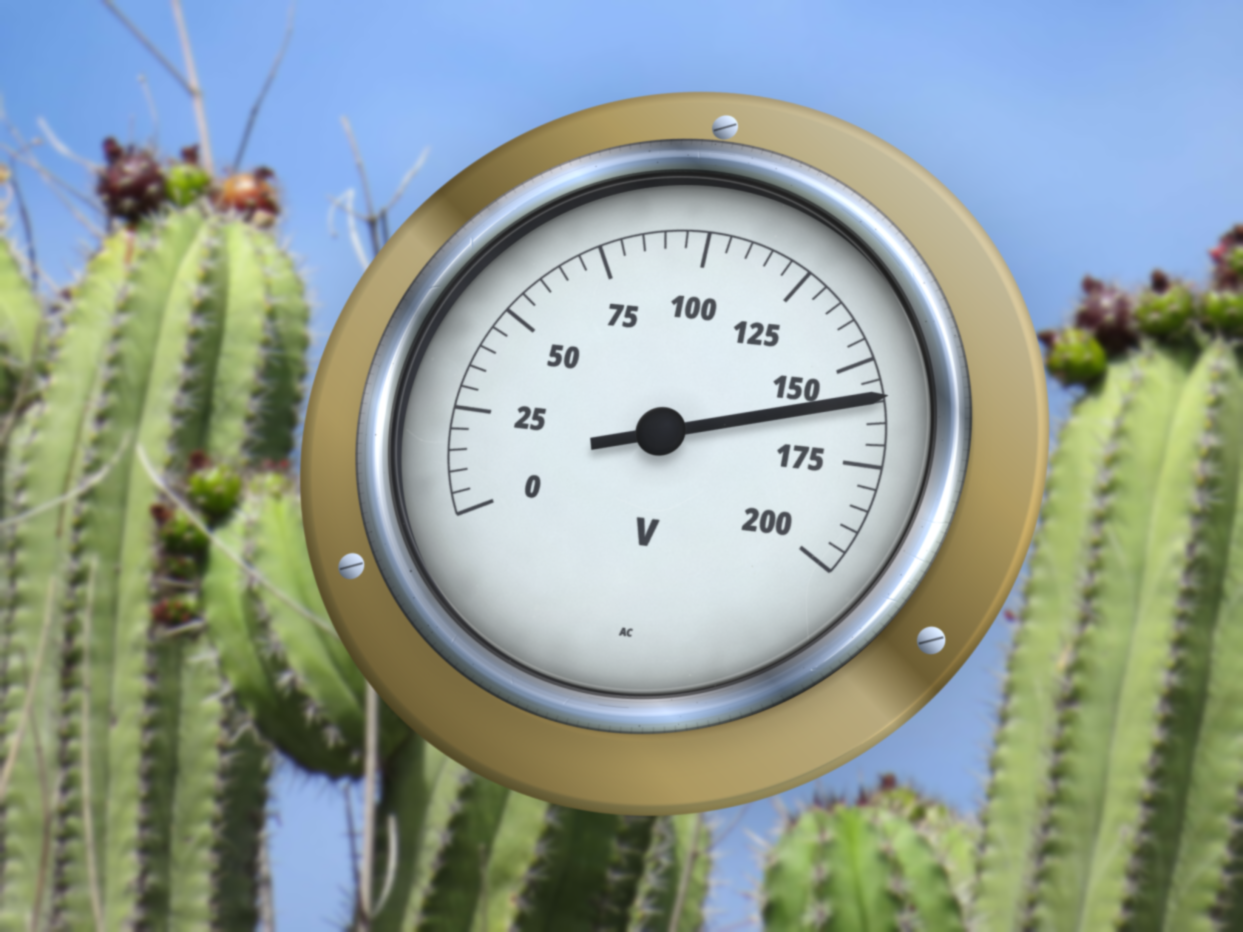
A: 160 (V)
